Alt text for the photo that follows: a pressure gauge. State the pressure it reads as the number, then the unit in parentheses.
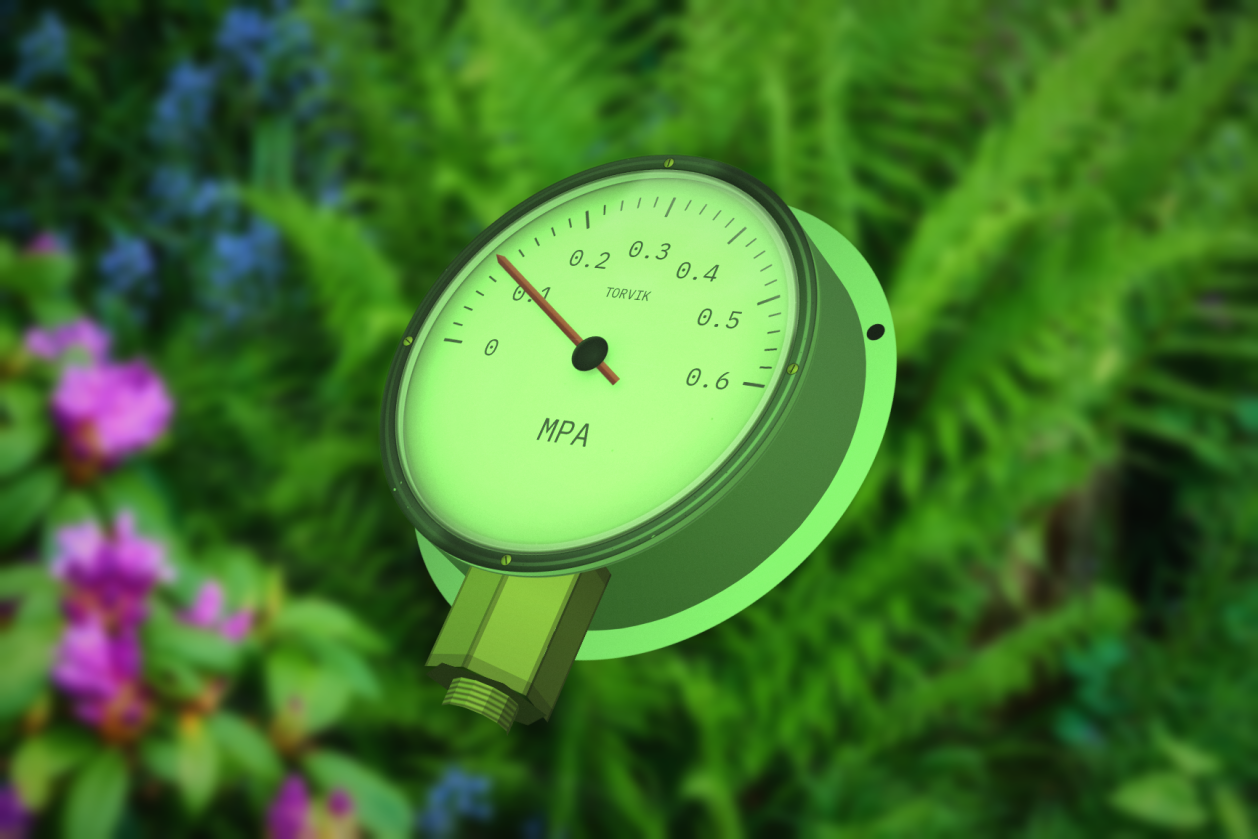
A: 0.1 (MPa)
